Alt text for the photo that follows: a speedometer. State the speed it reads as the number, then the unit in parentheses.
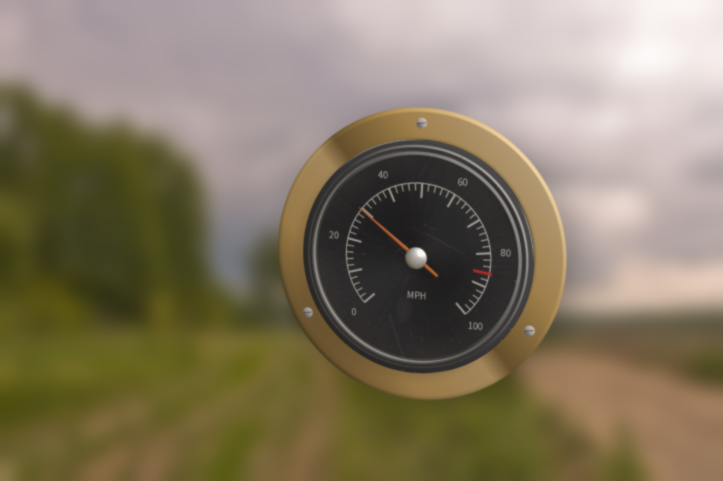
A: 30 (mph)
